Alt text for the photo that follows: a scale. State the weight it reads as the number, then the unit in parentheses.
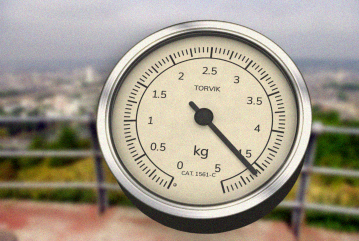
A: 4.6 (kg)
